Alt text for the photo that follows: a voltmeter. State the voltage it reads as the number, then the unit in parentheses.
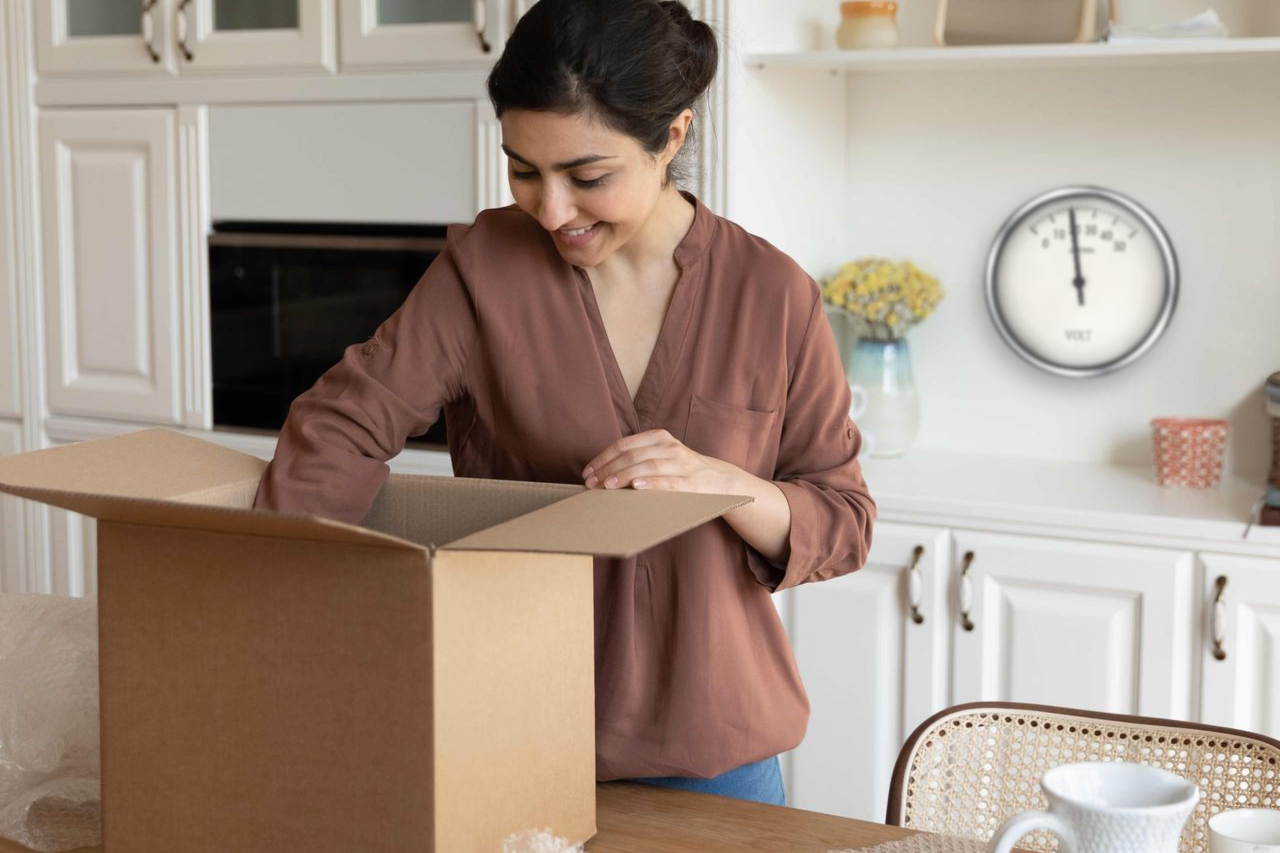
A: 20 (V)
